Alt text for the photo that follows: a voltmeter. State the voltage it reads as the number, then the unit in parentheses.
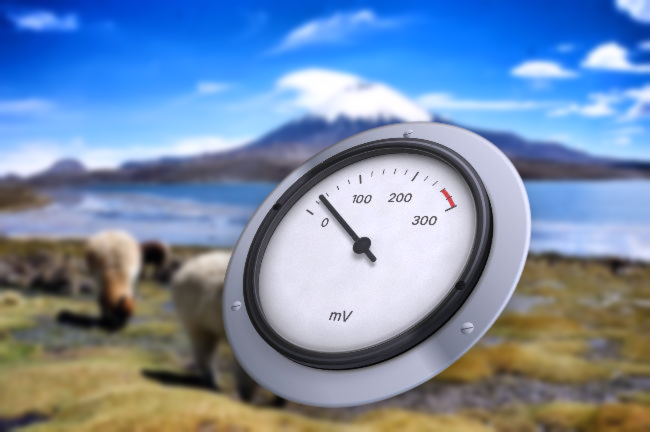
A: 30 (mV)
